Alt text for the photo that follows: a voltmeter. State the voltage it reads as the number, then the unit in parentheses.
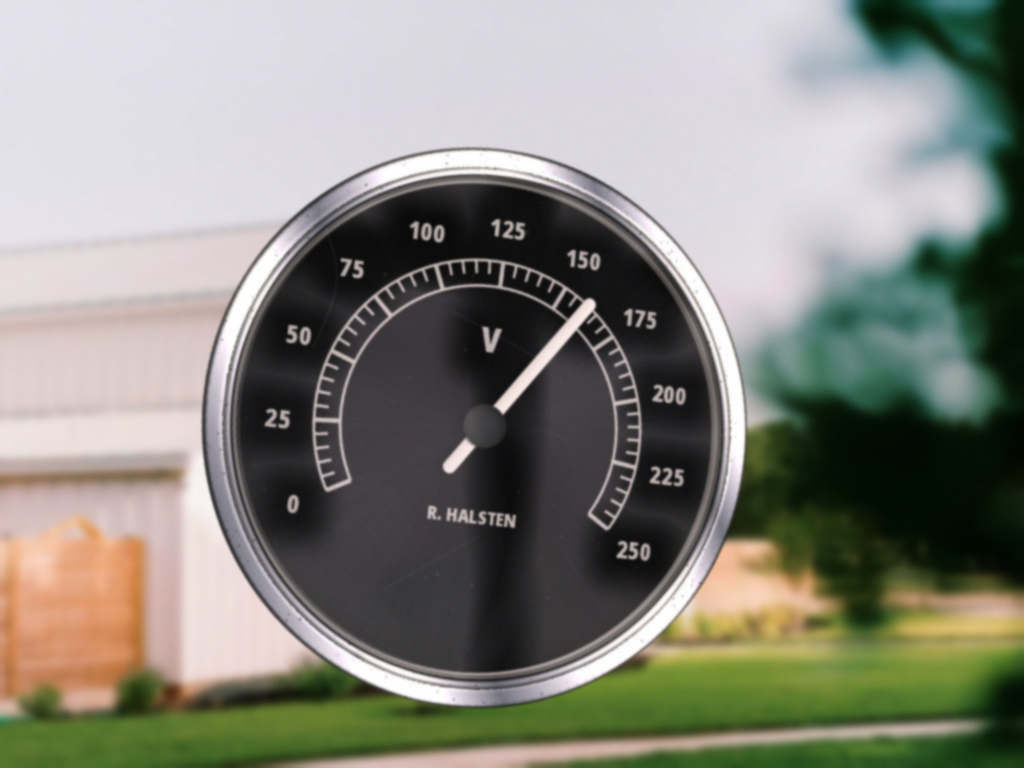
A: 160 (V)
